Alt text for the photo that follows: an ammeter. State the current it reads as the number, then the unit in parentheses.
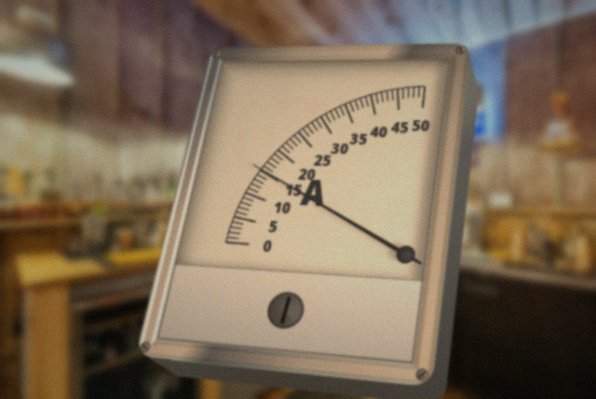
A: 15 (A)
